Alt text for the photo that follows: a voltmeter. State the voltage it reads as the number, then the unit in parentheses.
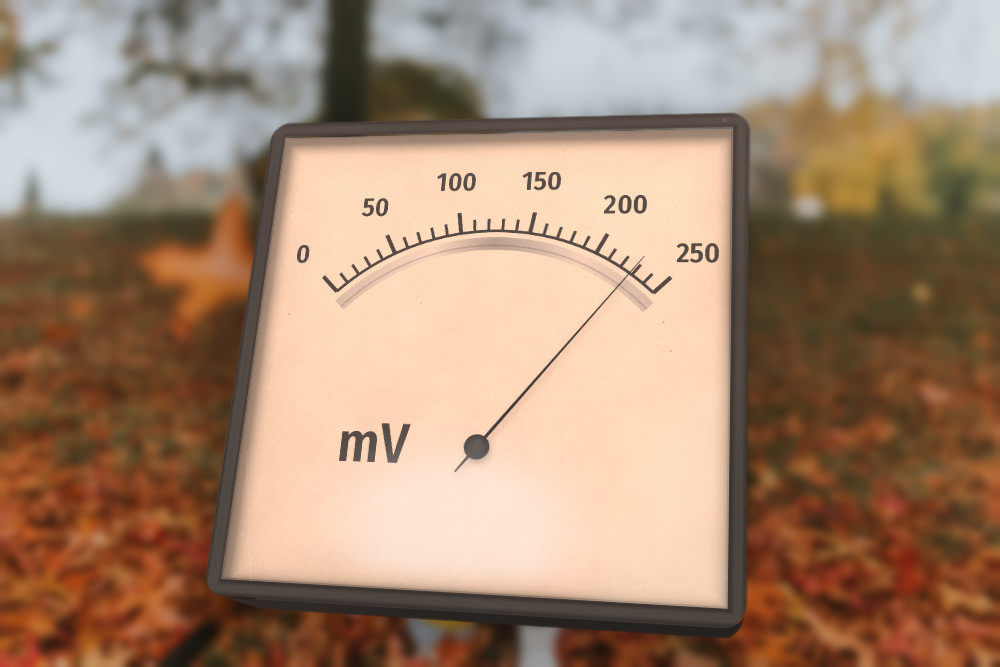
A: 230 (mV)
